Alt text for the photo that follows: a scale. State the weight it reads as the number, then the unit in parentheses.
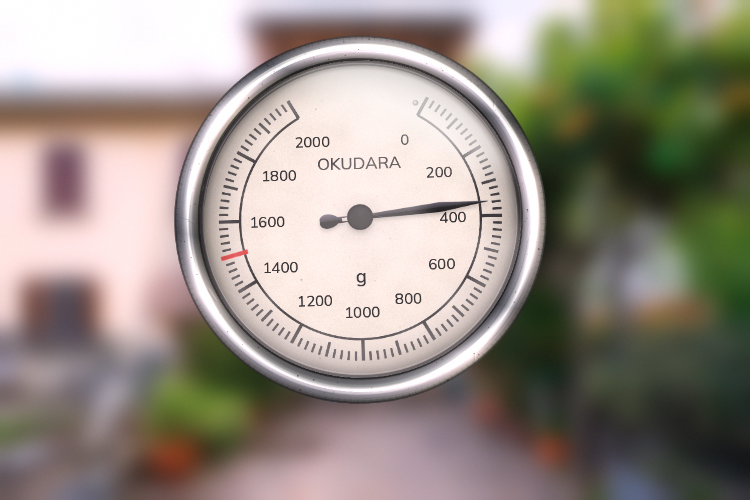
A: 360 (g)
